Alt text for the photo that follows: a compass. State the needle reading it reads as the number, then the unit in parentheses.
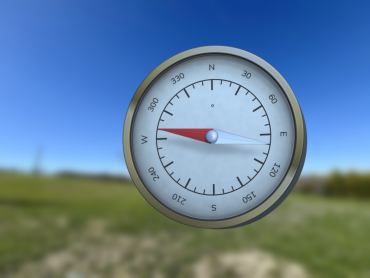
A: 280 (°)
